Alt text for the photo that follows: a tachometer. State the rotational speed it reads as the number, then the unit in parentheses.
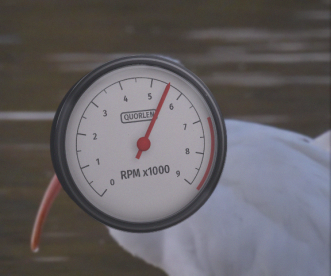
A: 5500 (rpm)
